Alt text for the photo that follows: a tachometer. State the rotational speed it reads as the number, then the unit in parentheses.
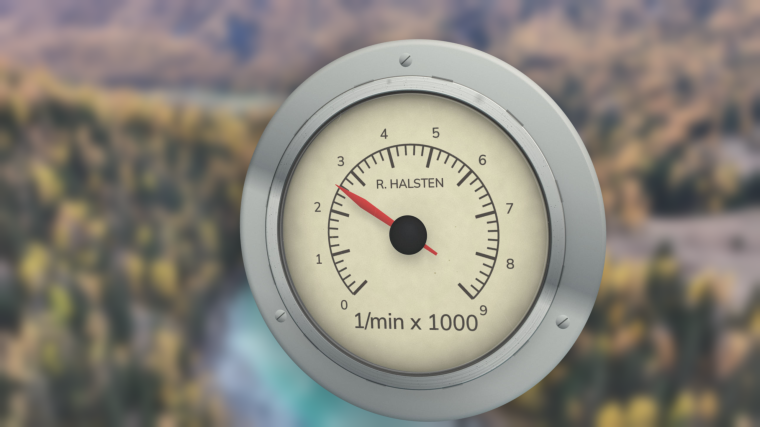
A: 2600 (rpm)
